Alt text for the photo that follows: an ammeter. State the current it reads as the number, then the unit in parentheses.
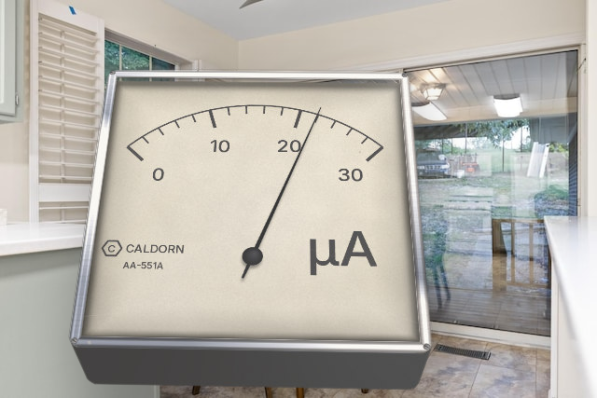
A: 22 (µA)
